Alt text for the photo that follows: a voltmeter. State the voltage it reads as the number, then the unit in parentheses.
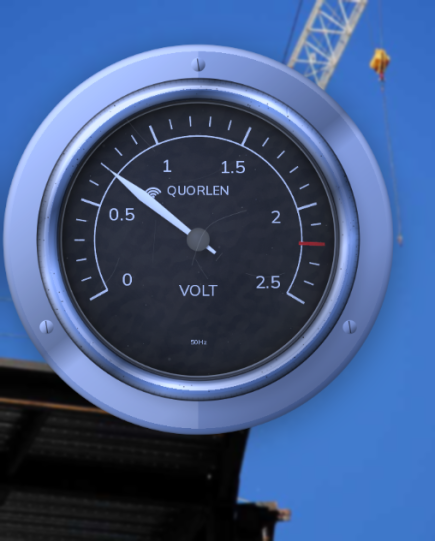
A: 0.7 (V)
